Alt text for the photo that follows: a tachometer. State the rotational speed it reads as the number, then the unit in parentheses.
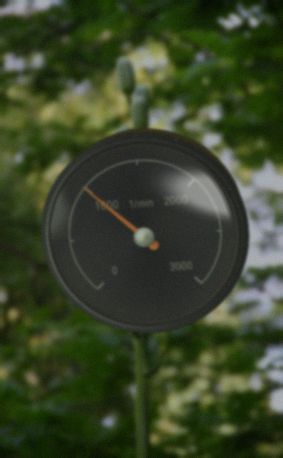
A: 1000 (rpm)
